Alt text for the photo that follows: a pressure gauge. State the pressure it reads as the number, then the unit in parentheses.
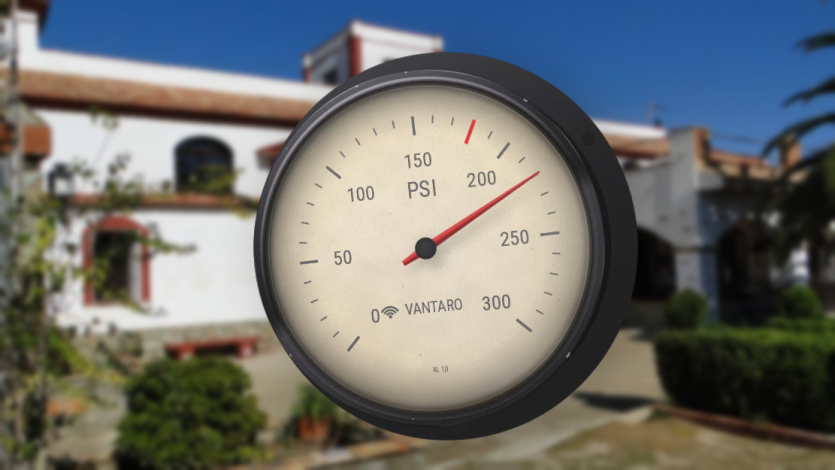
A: 220 (psi)
